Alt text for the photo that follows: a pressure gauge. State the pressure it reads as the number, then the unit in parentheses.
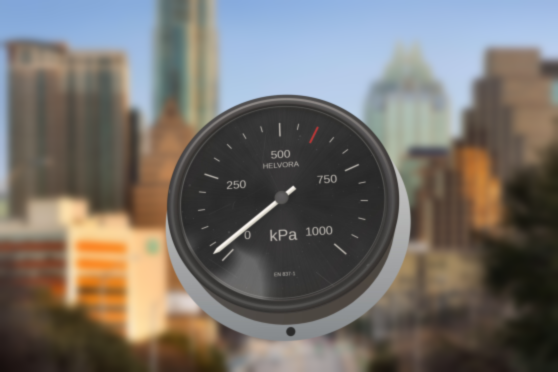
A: 25 (kPa)
